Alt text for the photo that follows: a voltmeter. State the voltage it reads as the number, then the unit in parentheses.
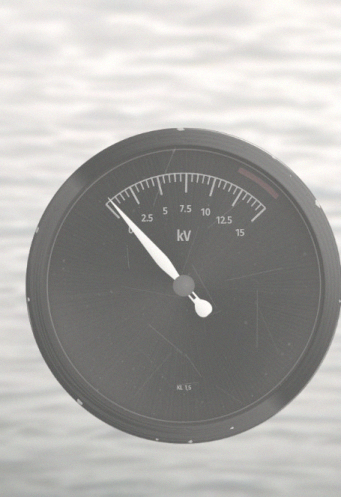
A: 0.5 (kV)
